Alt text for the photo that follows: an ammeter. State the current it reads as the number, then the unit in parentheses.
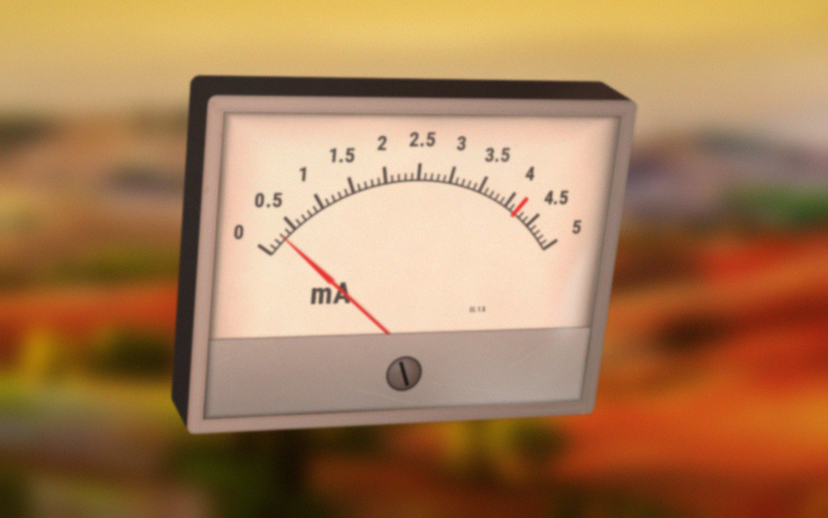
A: 0.3 (mA)
